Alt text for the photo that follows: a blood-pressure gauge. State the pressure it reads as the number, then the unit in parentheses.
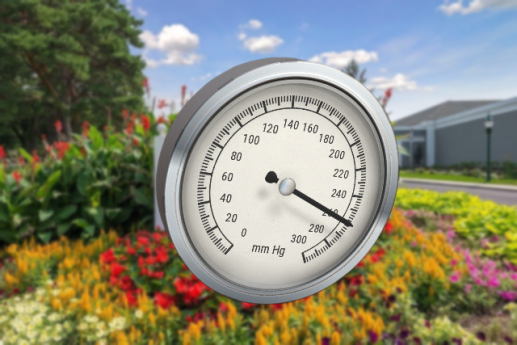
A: 260 (mmHg)
